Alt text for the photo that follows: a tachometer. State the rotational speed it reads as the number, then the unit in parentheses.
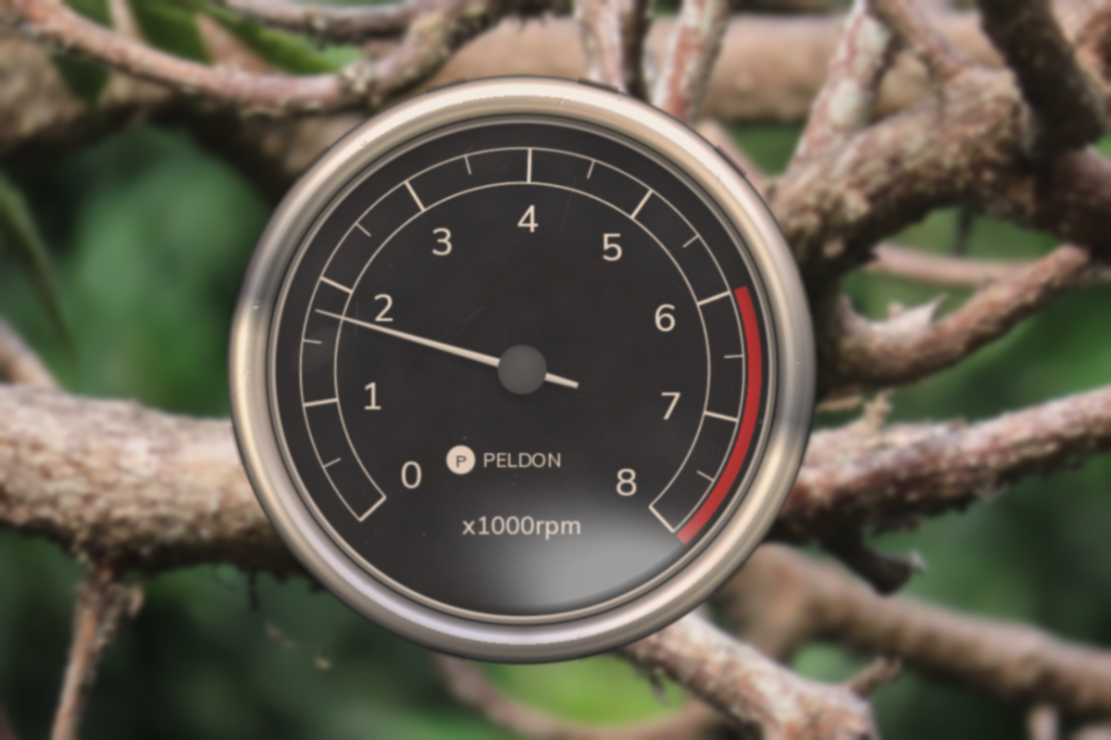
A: 1750 (rpm)
